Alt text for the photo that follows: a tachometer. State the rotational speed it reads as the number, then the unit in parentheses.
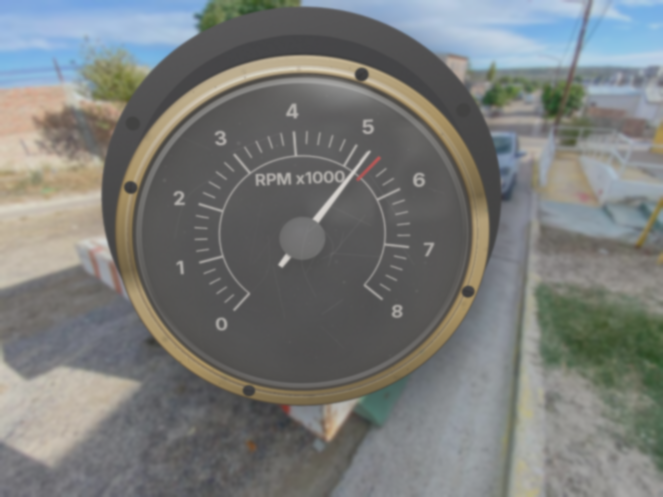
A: 5200 (rpm)
